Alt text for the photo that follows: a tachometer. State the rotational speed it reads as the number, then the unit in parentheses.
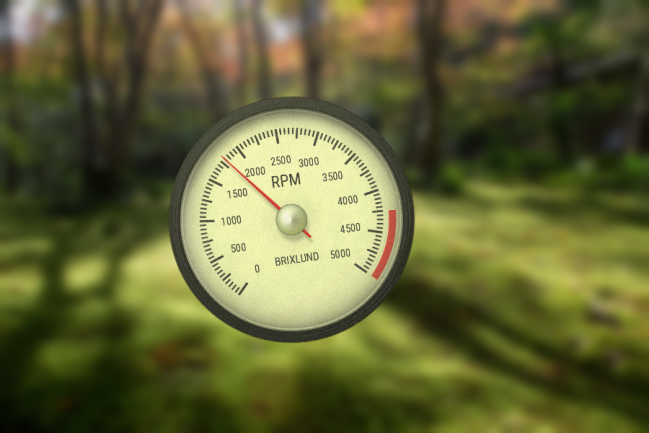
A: 1800 (rpm)
